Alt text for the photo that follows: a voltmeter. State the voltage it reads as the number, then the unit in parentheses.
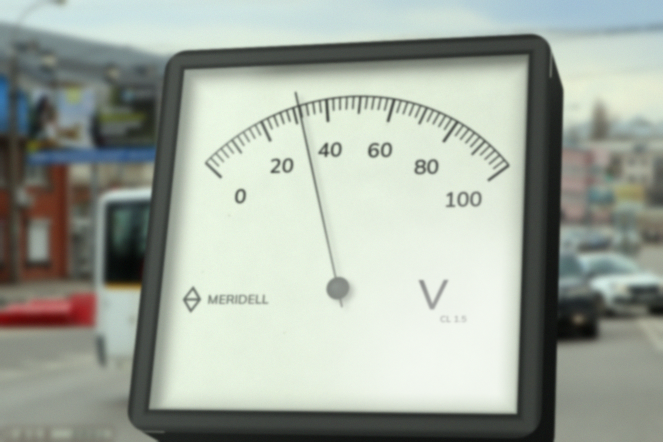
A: 32 (V)
